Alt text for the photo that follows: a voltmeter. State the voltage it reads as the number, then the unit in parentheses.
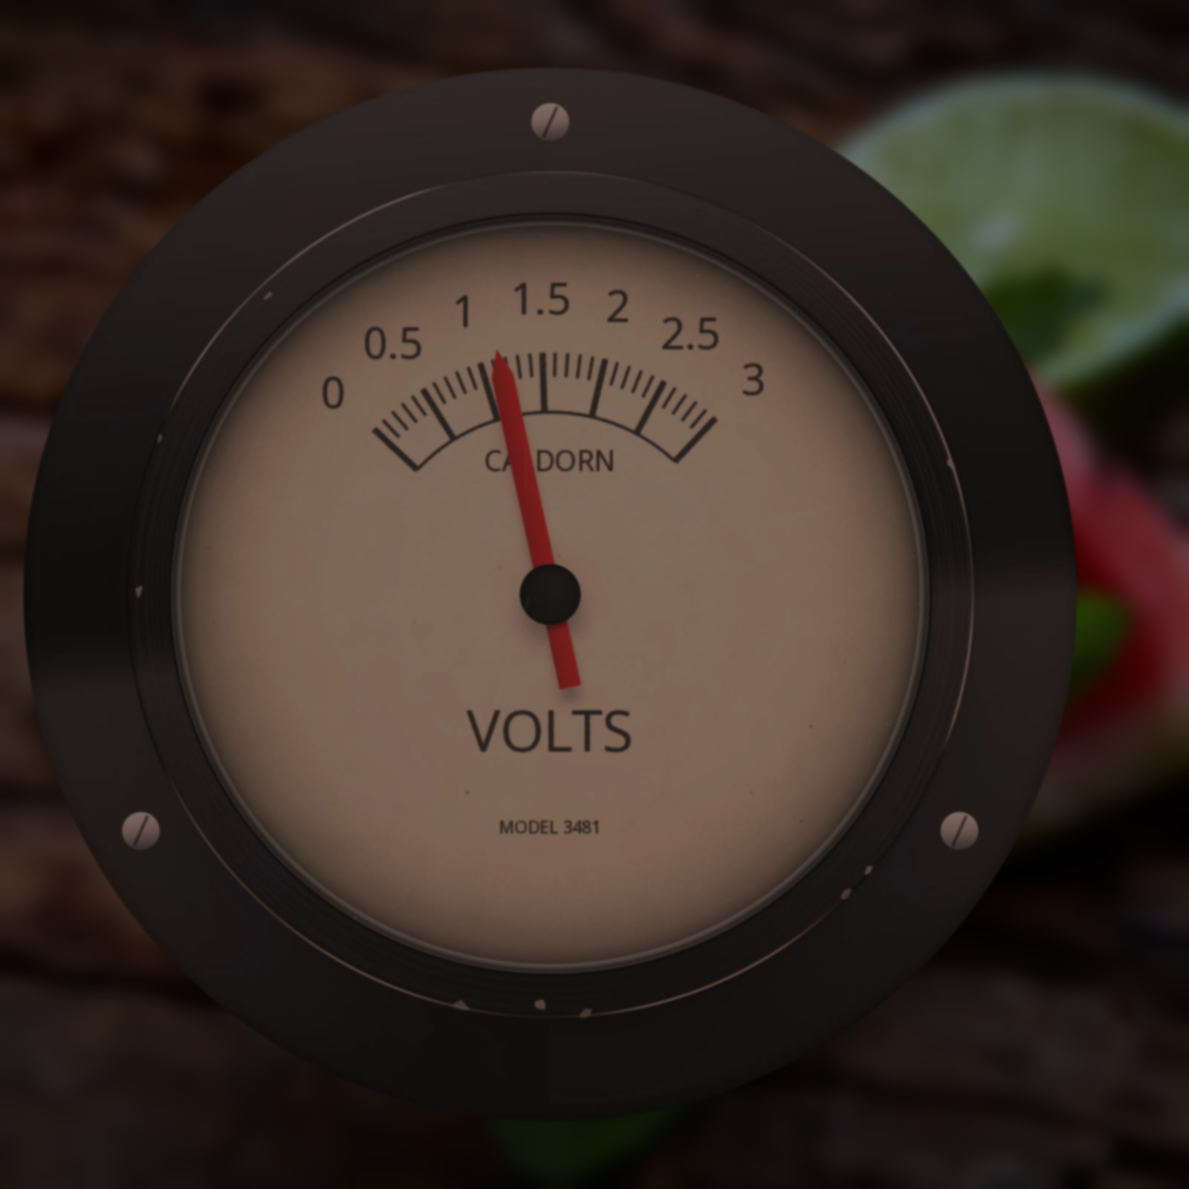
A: 1.15 (V)
